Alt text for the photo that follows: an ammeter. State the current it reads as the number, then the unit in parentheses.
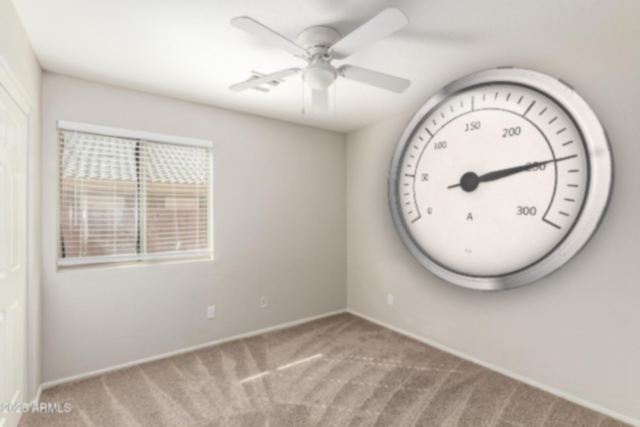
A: 250 (A)
